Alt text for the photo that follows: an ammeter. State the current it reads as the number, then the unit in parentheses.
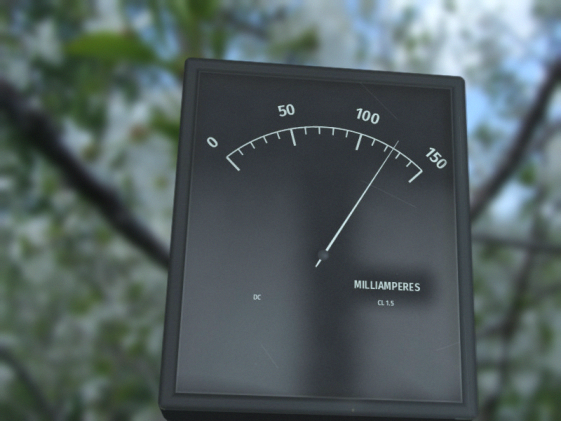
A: 125 (mA)
